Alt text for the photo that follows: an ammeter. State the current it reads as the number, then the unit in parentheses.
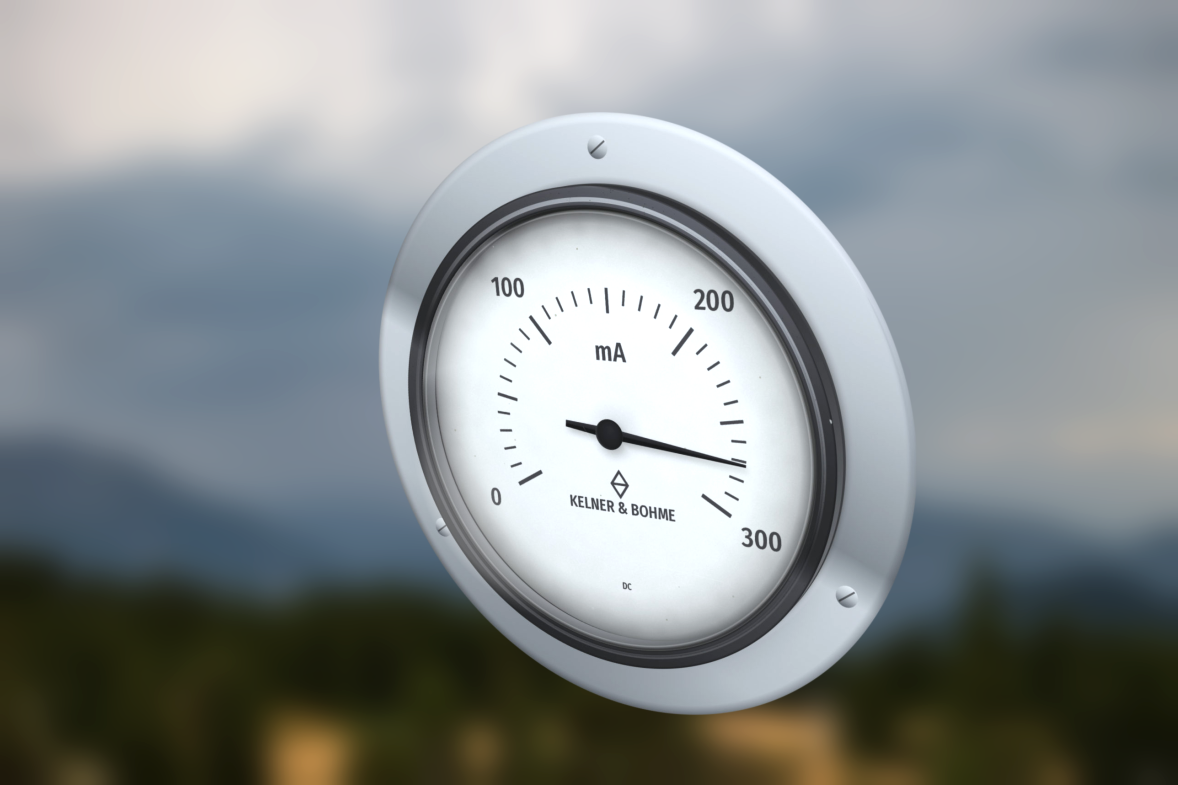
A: 270 (mA)
